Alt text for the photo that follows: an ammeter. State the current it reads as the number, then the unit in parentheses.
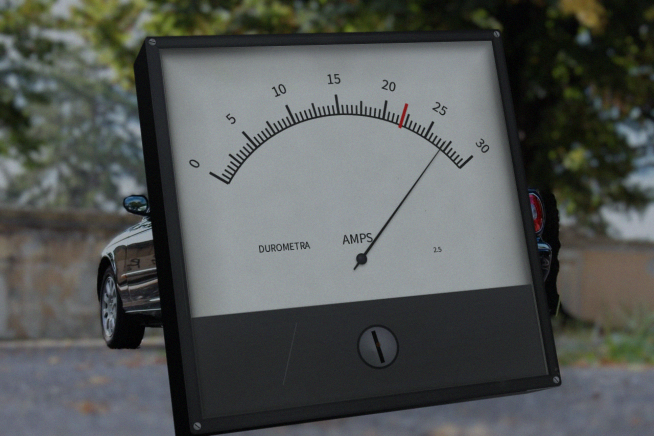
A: 27 (A)
